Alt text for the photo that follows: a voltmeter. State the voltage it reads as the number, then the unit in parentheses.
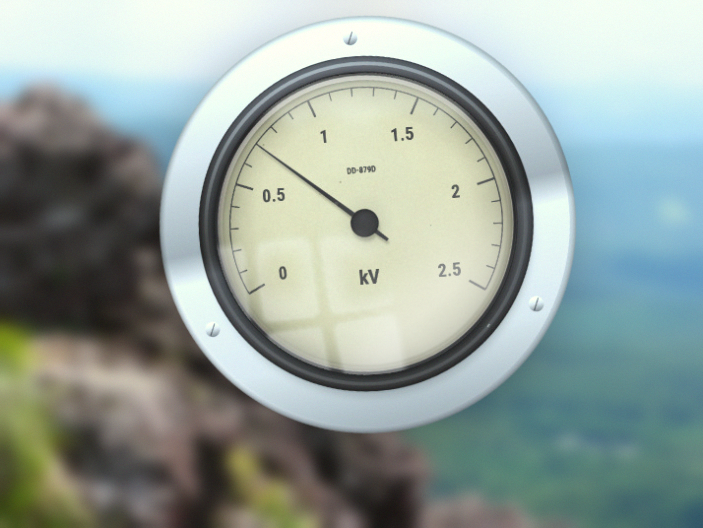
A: 0.7 (kV)
